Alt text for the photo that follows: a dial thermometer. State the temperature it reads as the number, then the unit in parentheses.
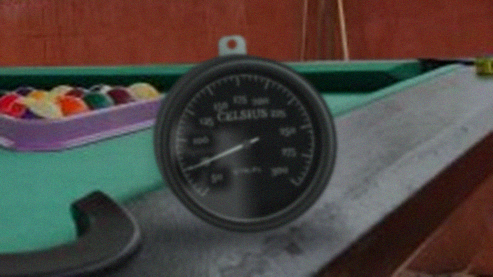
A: 75 (°C)
